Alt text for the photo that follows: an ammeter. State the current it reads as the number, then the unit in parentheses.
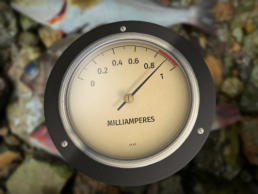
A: 0.9 (mA)
